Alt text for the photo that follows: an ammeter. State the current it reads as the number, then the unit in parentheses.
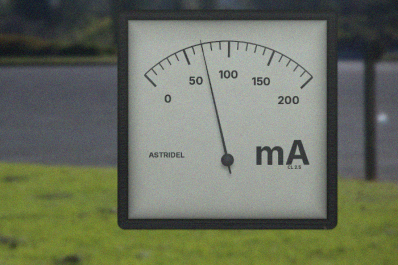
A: 70 (mA)
